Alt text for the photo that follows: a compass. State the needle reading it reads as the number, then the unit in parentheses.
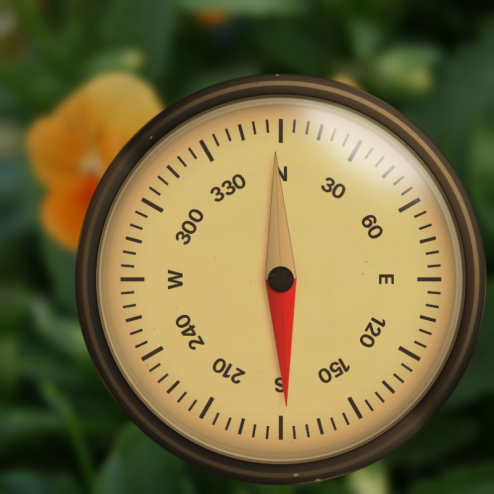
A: 177.5 (°)
